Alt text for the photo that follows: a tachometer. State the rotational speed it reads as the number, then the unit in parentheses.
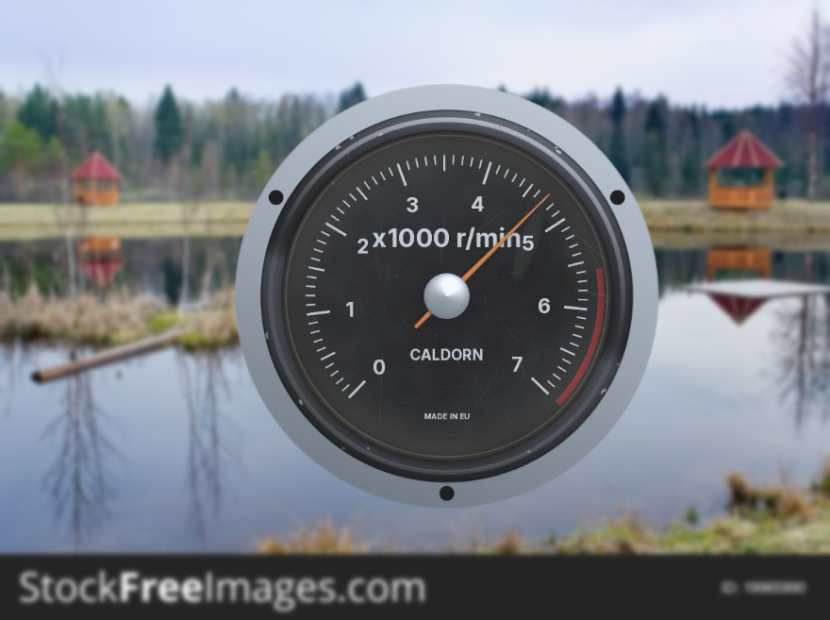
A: 4700 (rpm)
